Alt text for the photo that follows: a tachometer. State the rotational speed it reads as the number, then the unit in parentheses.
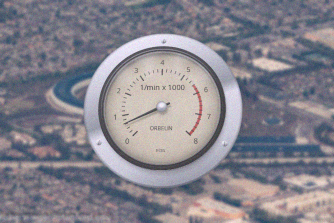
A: 600 (rpm)
